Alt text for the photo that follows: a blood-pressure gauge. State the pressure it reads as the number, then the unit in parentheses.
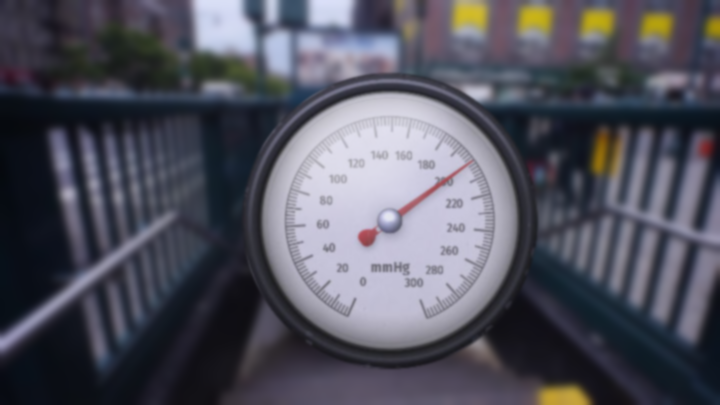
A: 200 (mmHg)
